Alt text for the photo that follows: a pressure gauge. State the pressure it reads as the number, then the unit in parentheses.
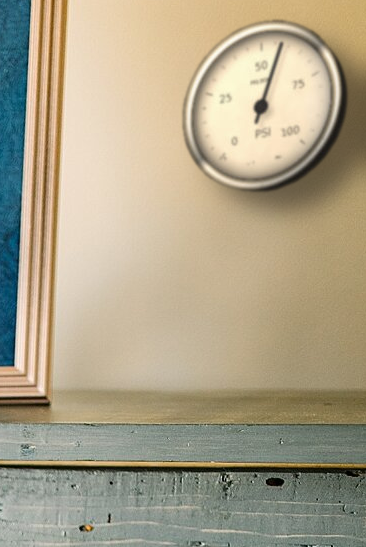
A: 57.5 (psi)
